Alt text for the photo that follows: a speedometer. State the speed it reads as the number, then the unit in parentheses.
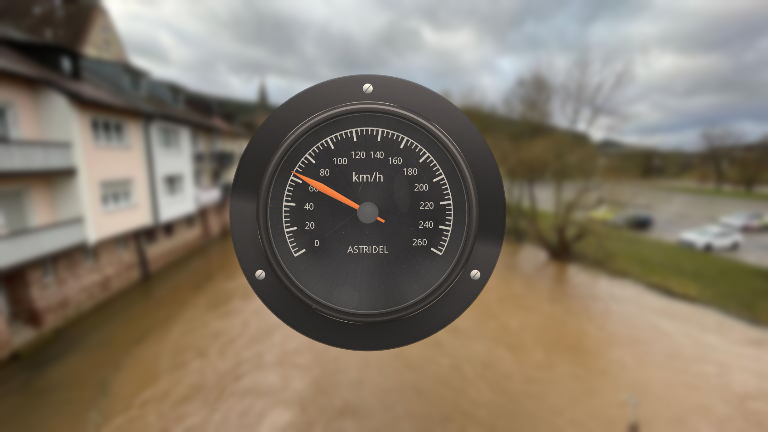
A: 64 (km/h)
